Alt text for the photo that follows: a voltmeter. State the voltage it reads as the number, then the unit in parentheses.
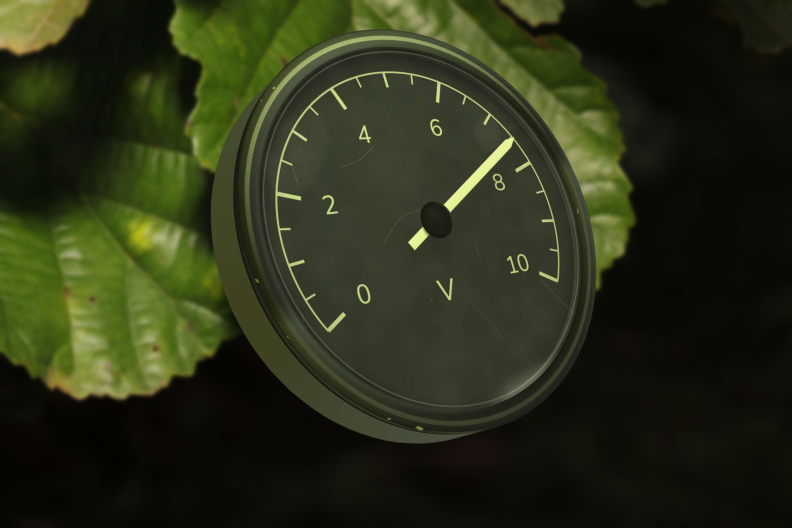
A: 7.5 (V)
